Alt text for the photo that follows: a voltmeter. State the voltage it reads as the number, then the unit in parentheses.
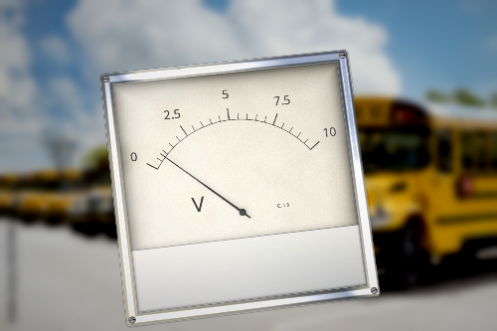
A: 0.75 (V)
